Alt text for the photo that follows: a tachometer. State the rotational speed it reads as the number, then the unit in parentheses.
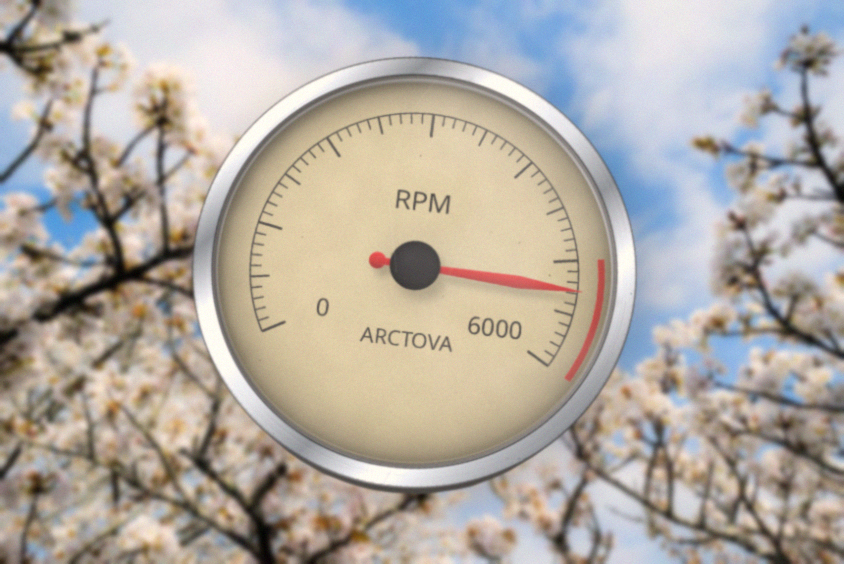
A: 5300 (rpm)
